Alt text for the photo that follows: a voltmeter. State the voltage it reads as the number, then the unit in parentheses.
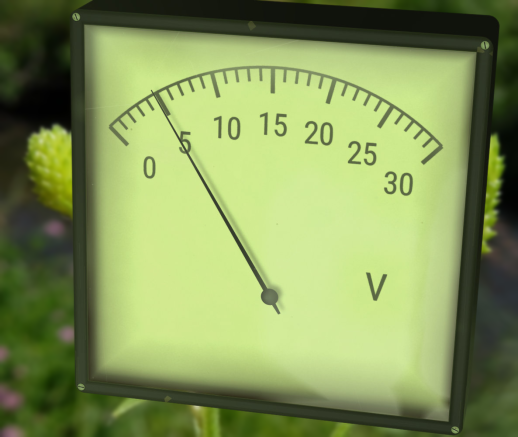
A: 5 (V)
